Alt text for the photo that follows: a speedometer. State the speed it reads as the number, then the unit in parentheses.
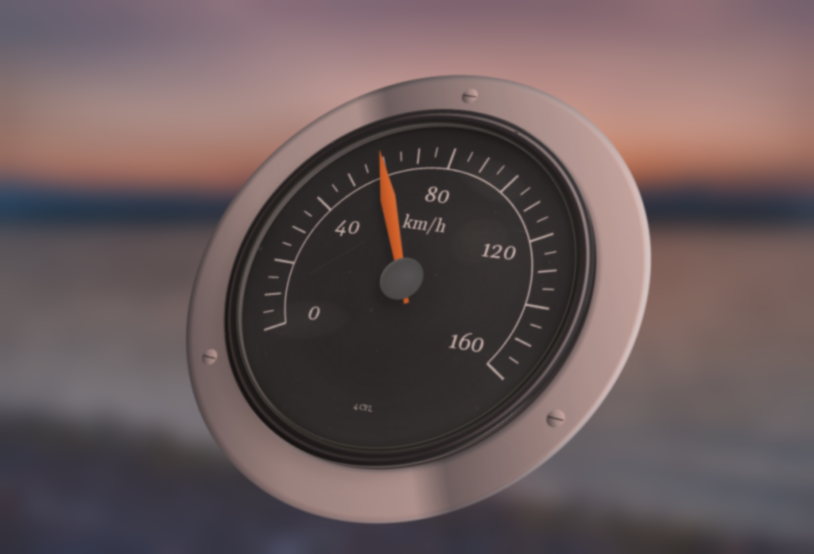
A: 60 (km/h)
